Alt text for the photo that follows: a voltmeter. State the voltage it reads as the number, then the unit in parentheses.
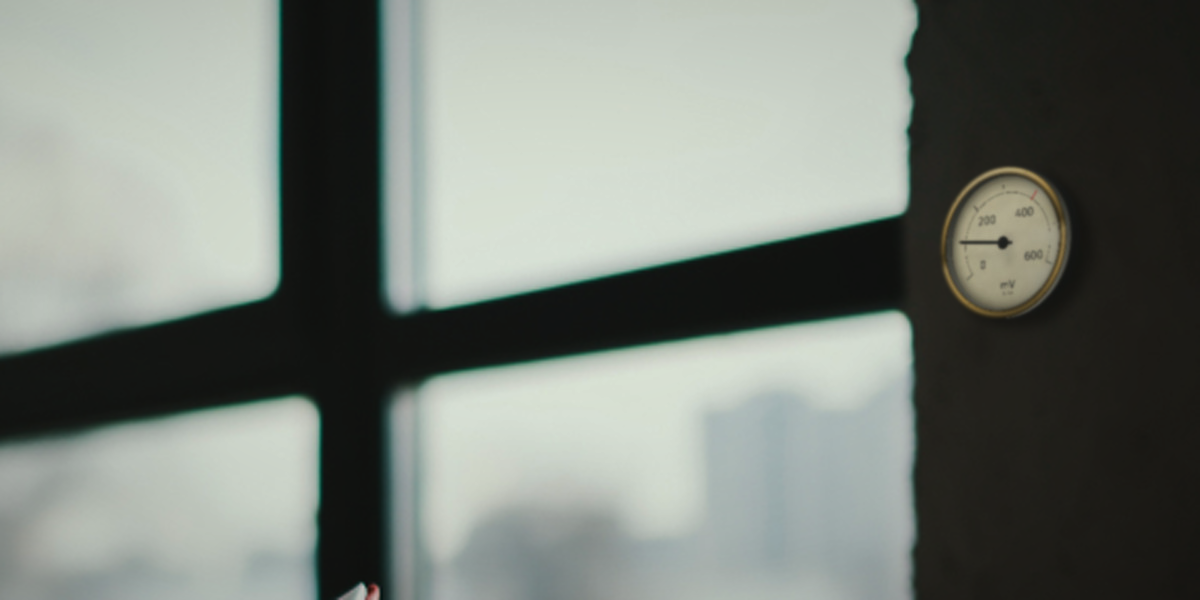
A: 100 (mV)
